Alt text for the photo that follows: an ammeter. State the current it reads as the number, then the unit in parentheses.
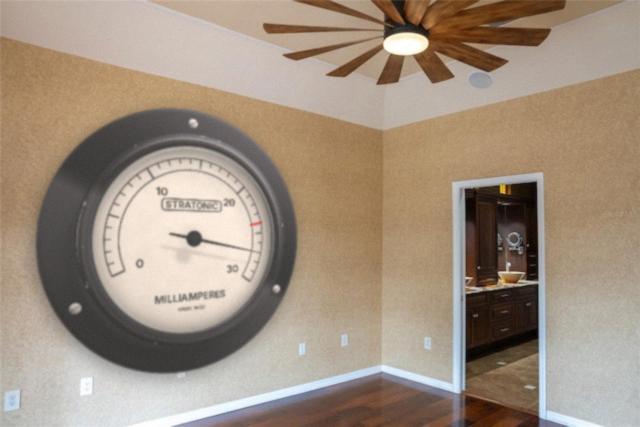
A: 27 (mA)
